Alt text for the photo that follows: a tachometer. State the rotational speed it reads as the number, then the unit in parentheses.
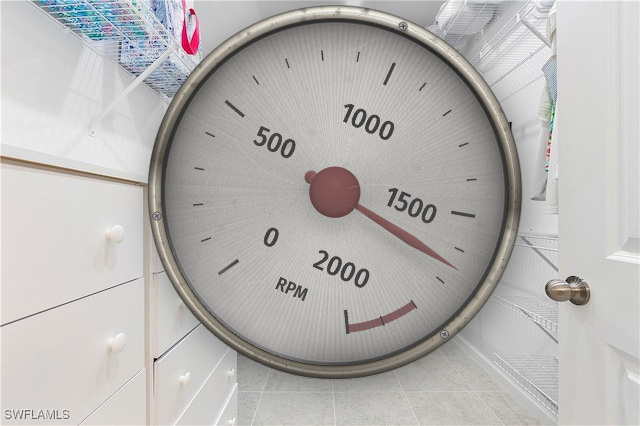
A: 1650 (rpm)
